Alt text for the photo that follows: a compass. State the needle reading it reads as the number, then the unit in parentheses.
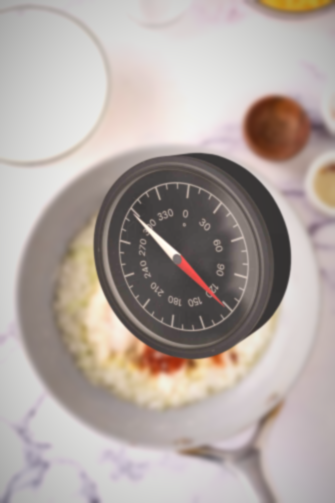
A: 120 (°)
